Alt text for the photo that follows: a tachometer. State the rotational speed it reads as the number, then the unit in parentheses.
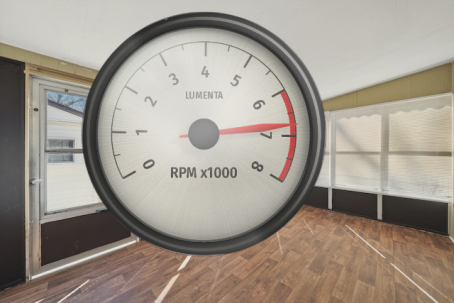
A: 6750 (rpm)
